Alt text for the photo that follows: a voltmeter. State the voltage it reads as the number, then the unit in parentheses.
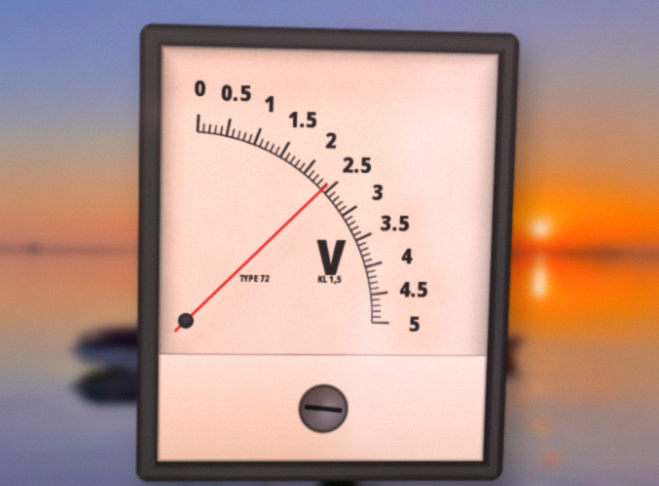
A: 2.4 (V)
